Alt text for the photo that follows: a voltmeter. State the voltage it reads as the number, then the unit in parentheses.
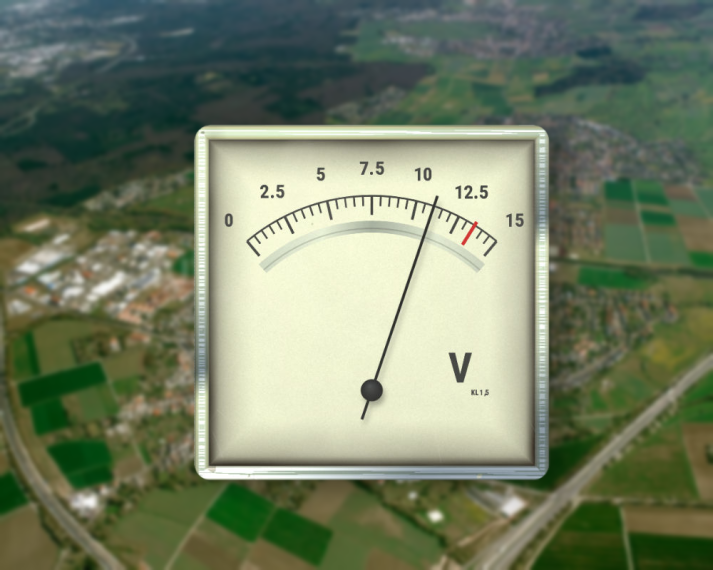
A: 11 (V)
